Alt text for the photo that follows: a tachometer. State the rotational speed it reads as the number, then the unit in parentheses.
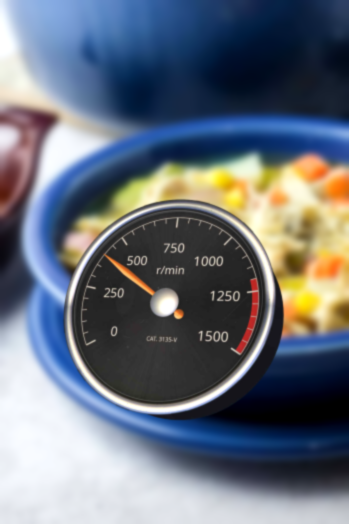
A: 400 (rpm)
